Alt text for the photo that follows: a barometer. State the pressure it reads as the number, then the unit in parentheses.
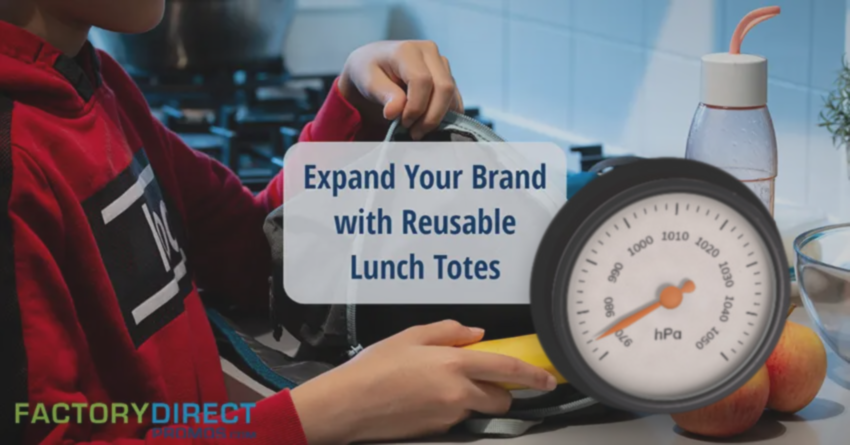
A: 974 (hPa)
